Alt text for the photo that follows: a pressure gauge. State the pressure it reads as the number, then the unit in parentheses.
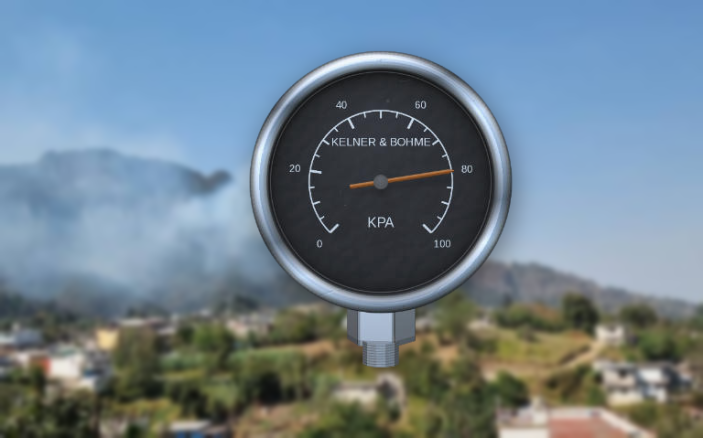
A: 80 (kPa)
